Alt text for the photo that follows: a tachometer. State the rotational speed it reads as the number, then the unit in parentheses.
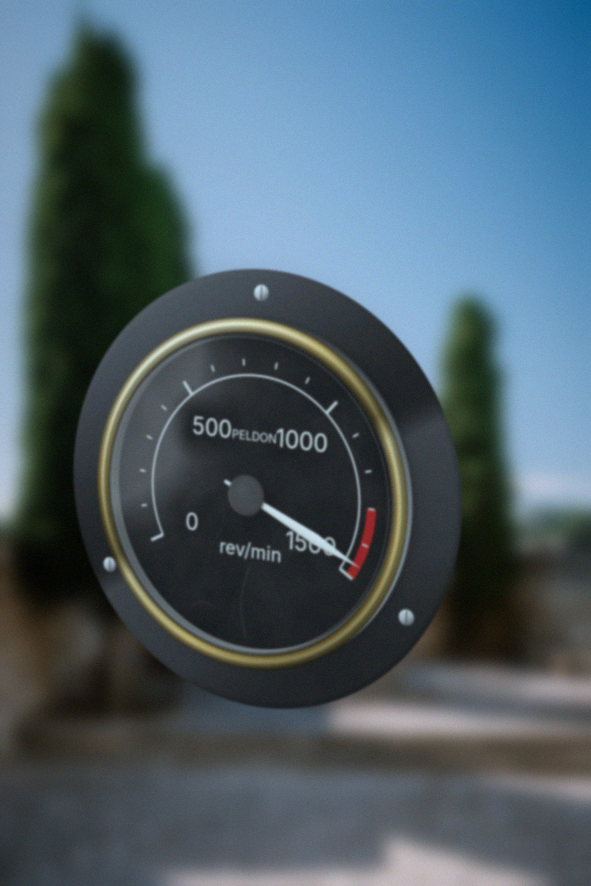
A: 1450 (rpm)
